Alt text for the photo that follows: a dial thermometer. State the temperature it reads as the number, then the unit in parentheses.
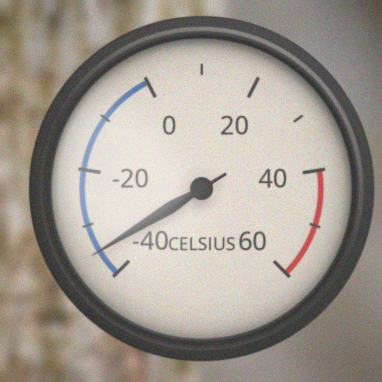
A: -35 (°C)
